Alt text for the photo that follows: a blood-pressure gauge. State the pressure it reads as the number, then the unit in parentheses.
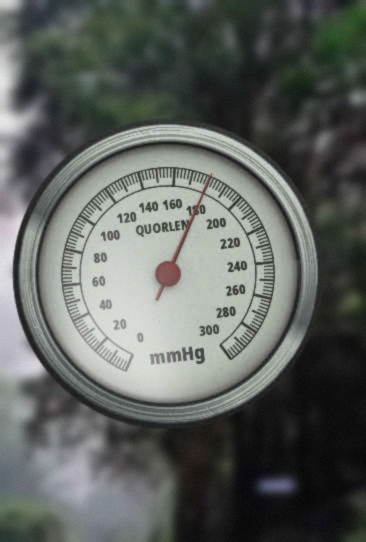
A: 180 (mmHg)
